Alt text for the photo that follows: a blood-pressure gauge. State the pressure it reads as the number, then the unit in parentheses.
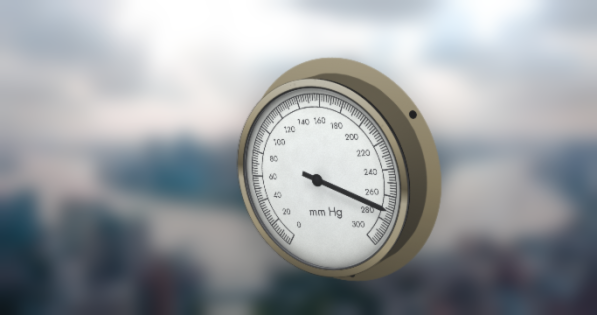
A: 270 (mmHg)
